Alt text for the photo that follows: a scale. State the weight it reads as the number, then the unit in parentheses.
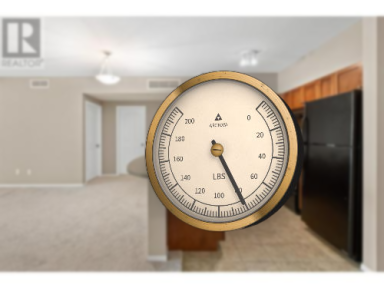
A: 80 (lb)
